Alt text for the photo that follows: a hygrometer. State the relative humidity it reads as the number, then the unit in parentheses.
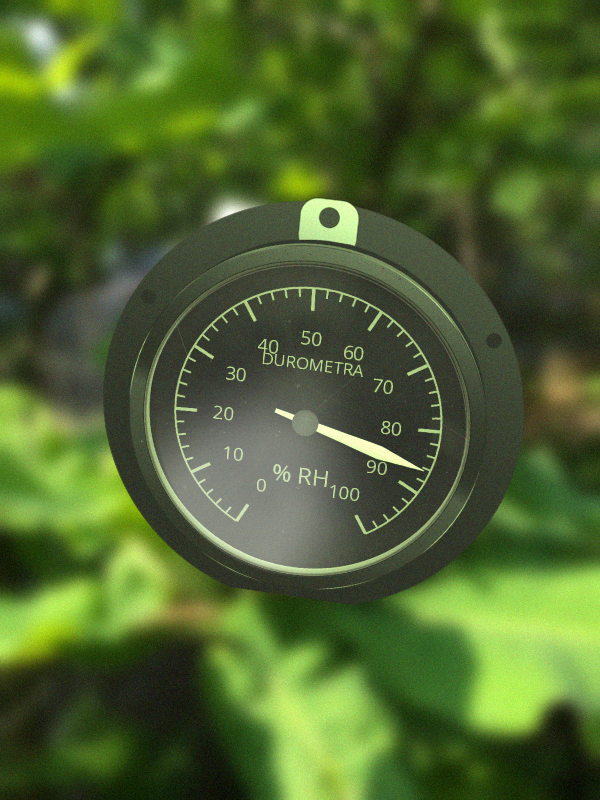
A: 86 (%)
